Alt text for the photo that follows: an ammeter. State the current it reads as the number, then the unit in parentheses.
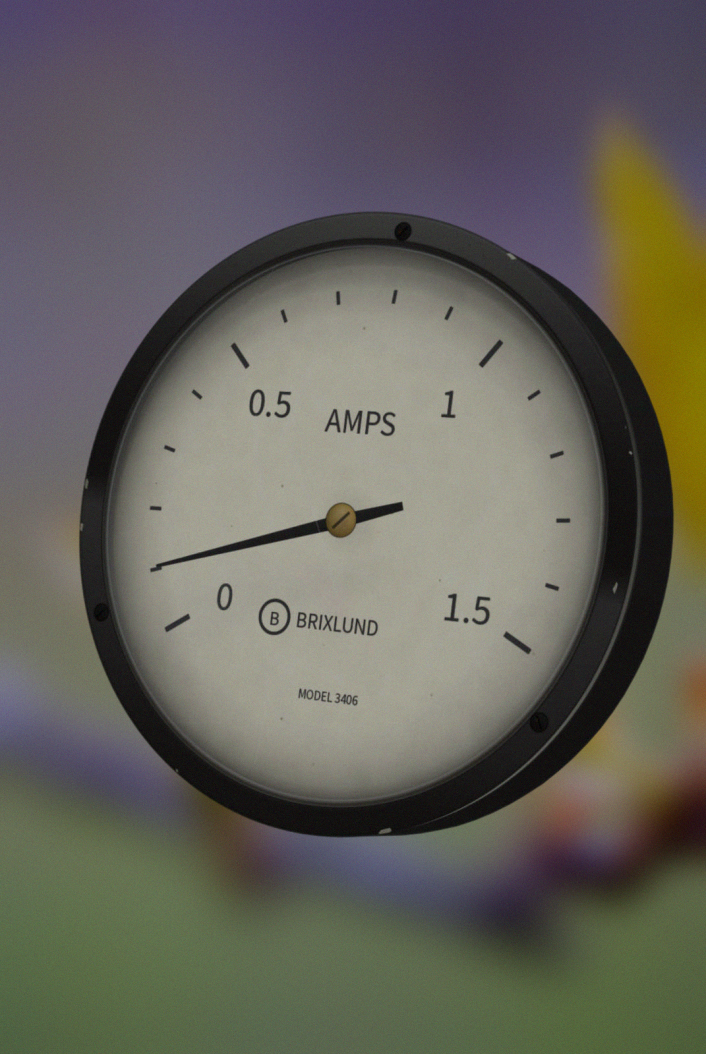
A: 0.1 (A)
